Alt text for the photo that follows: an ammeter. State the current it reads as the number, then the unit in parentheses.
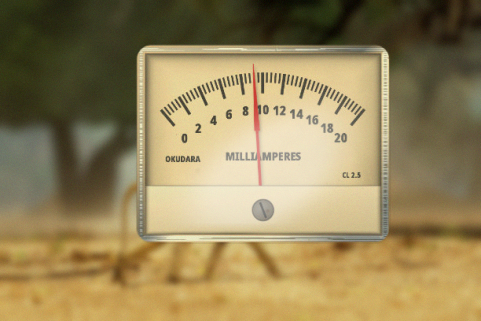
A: 9.2 (mA)
